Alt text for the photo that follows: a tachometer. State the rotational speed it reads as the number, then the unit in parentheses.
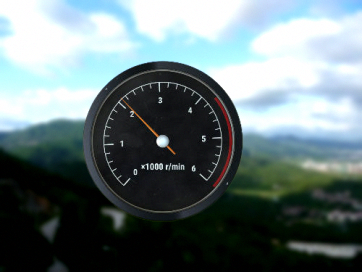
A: 2100 (rpm)
